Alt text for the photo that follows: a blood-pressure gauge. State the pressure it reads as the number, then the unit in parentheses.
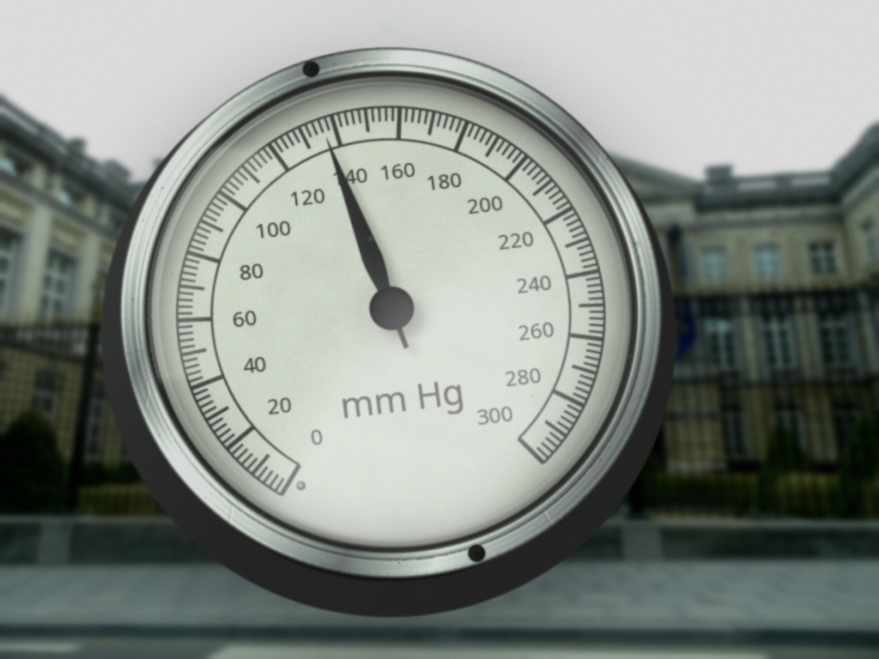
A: 136 (mmHg)
